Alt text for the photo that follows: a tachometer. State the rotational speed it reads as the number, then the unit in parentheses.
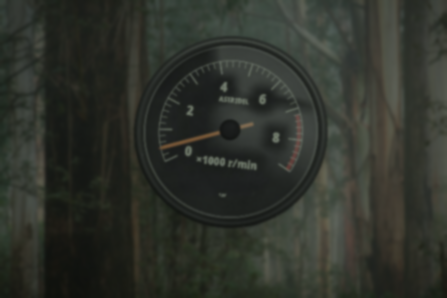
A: 400 (rpm)
